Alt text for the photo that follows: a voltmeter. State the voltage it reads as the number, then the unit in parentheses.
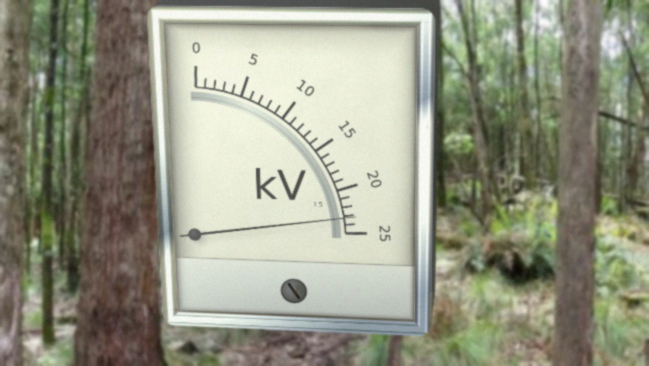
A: 23 (kV)
